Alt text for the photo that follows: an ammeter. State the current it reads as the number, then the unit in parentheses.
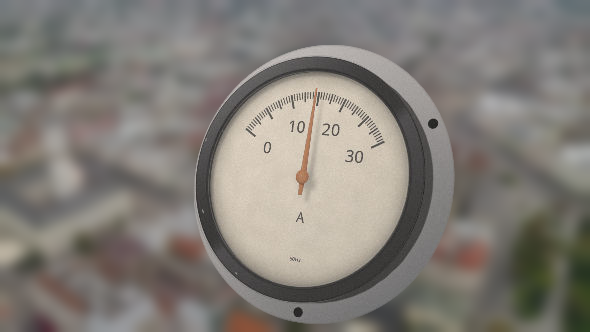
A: 15 (A)
